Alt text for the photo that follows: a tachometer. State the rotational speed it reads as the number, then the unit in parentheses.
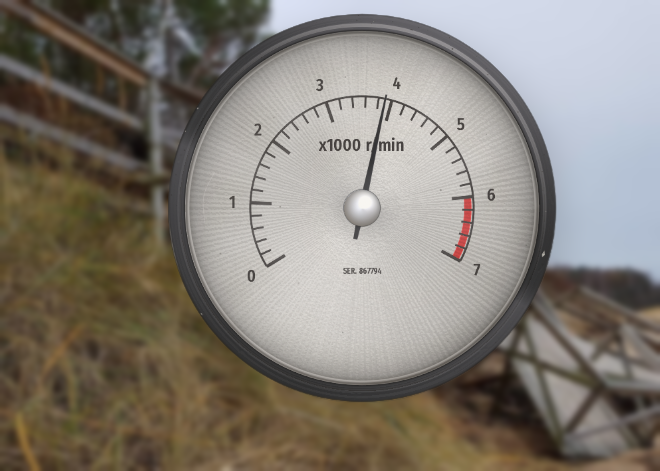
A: 3900 (rpm)
